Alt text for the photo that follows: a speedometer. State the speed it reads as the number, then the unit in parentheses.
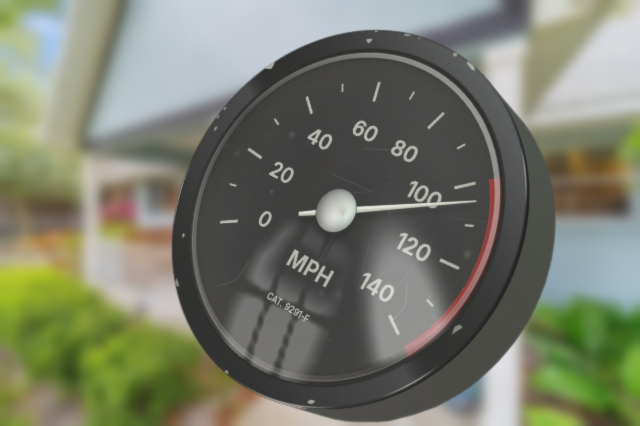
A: 105 (mph)
